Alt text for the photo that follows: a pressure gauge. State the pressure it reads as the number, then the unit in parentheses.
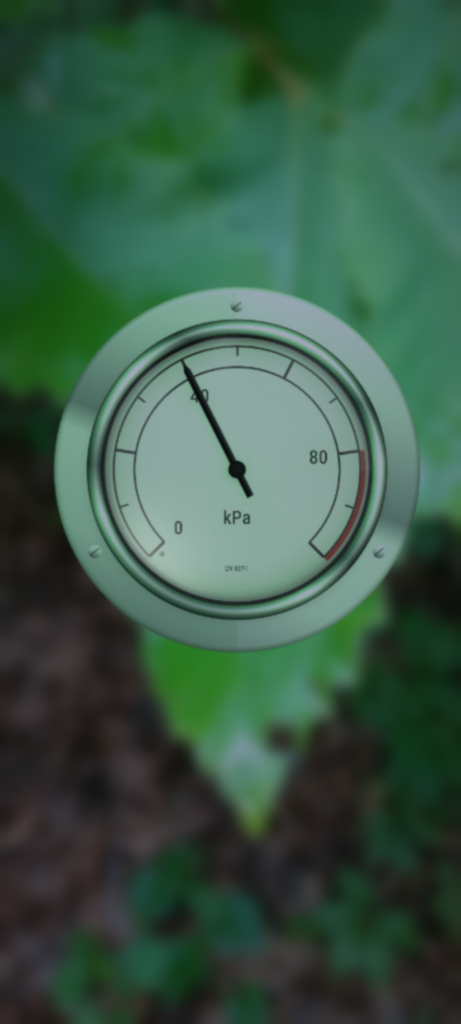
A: 40 (kPa)
